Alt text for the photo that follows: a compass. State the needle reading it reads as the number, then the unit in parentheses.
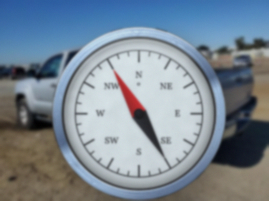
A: 330 (°)
